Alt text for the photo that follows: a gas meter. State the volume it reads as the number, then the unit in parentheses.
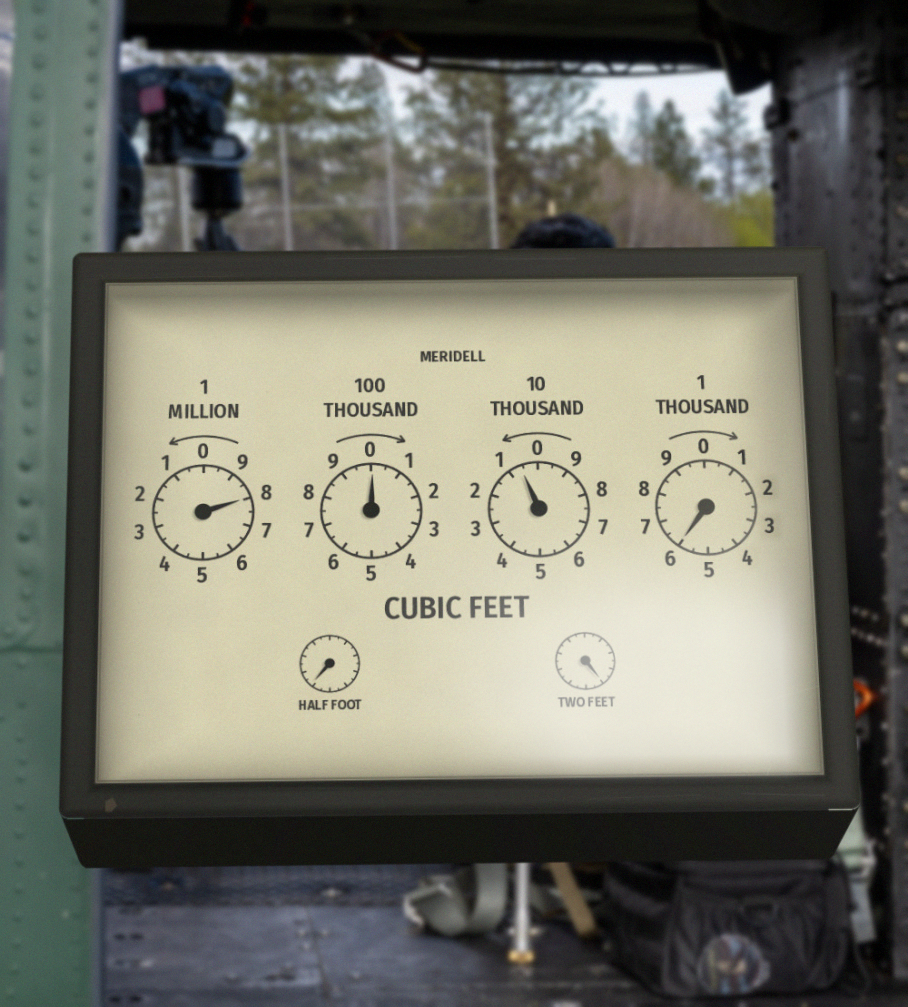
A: 800600 (ft³)
